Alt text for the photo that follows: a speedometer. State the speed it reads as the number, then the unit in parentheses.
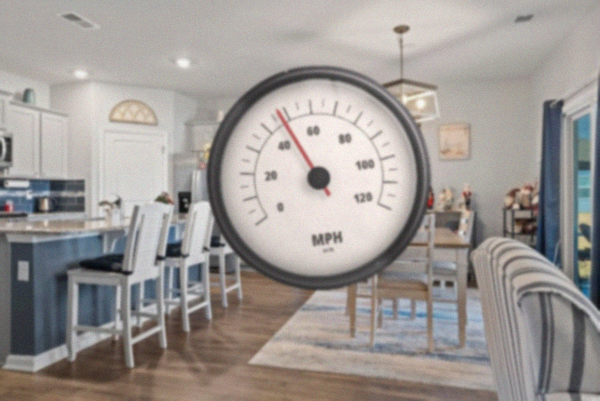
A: 47.5 (mph)
